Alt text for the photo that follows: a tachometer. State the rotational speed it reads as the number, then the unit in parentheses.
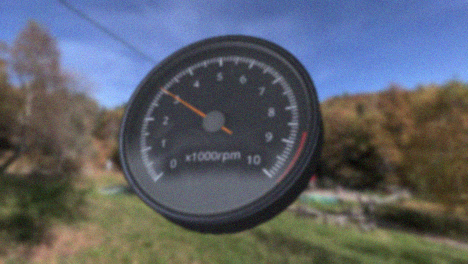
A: 3000 (rpm)
